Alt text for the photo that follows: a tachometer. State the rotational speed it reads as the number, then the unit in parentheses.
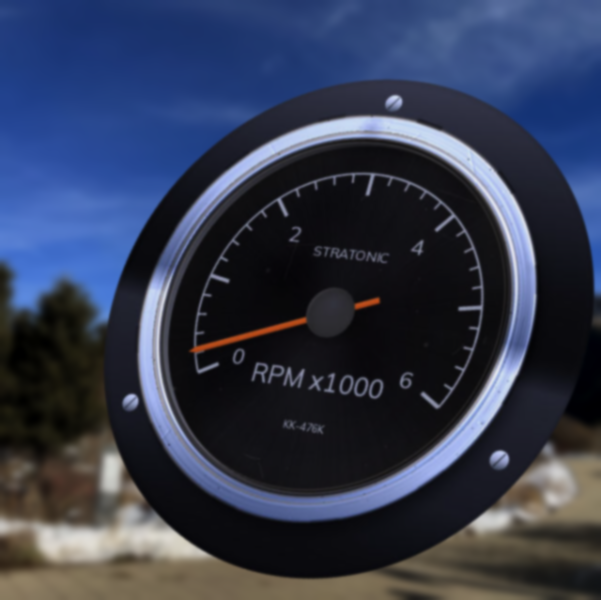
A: 200 (rpm)
